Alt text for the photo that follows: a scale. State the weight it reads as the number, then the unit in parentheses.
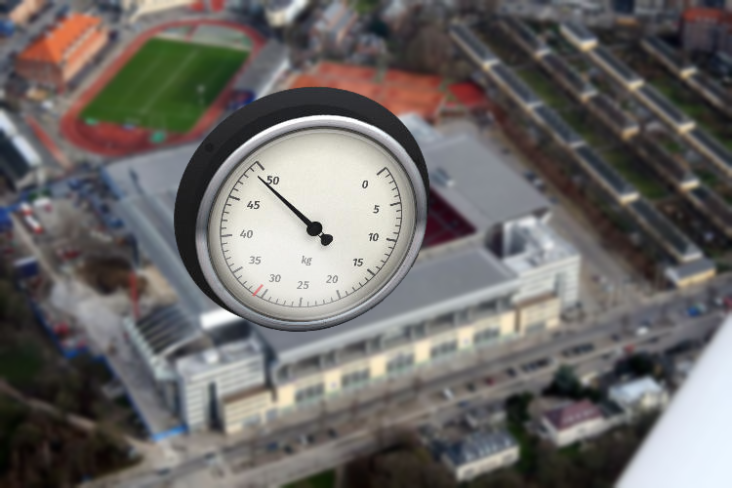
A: 49 (kg)
